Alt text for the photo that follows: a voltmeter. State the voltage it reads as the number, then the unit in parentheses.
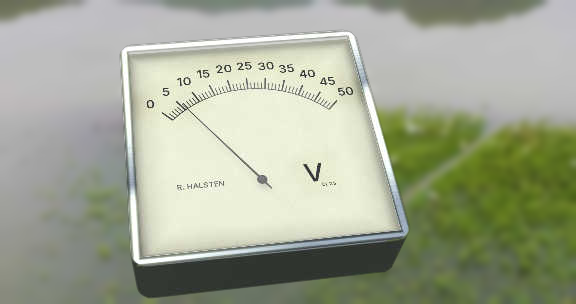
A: 5 (V)
